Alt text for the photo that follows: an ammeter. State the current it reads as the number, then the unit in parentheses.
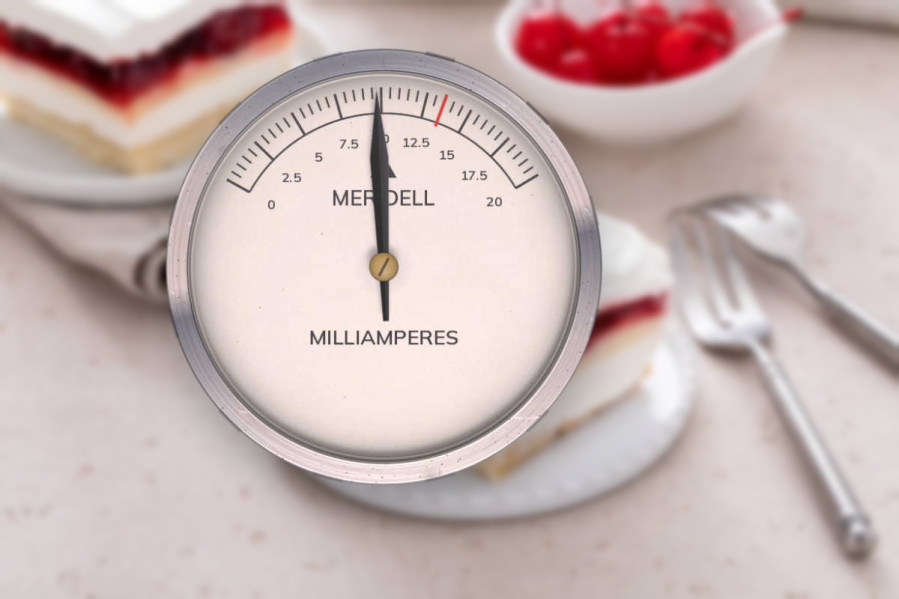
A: 9.75 (mA)
